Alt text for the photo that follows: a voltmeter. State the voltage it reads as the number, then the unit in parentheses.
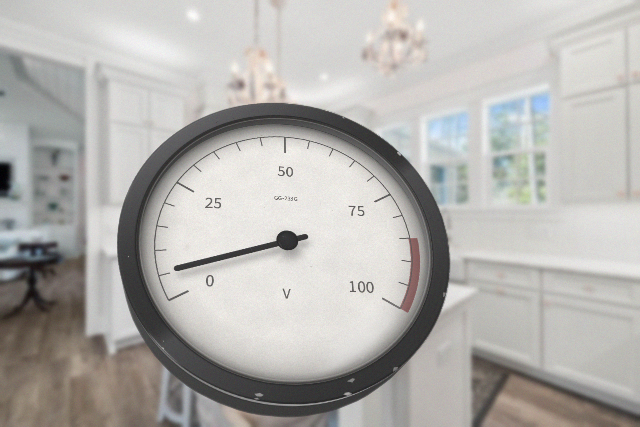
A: 5 (V)
